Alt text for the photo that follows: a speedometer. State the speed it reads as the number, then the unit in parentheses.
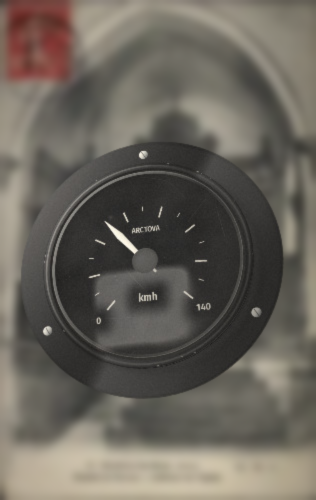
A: 50 (km/h)
